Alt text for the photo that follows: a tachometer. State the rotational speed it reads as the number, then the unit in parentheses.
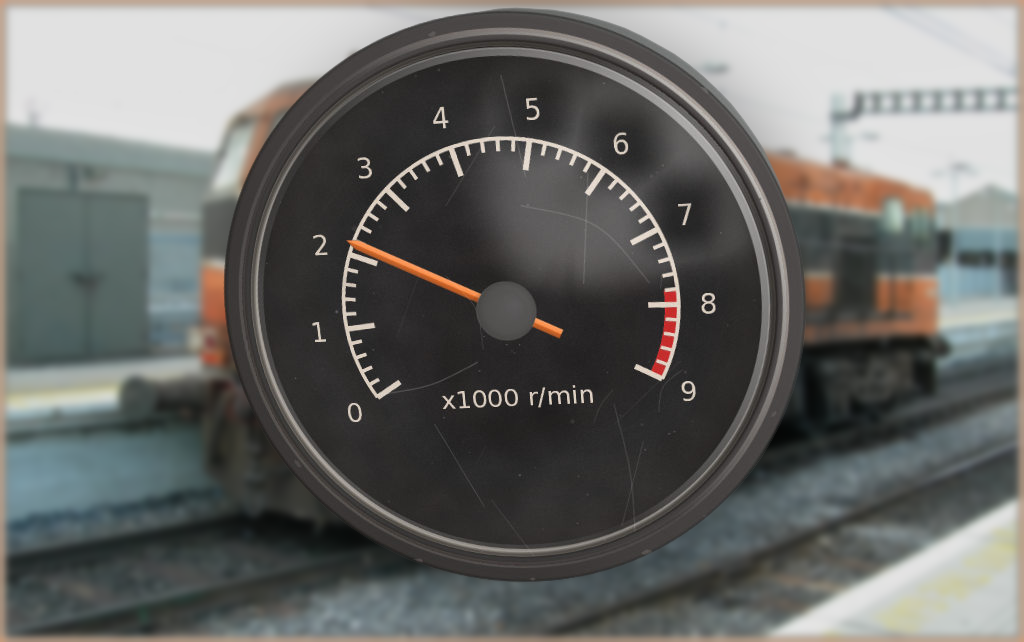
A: 2200 (rpm)
